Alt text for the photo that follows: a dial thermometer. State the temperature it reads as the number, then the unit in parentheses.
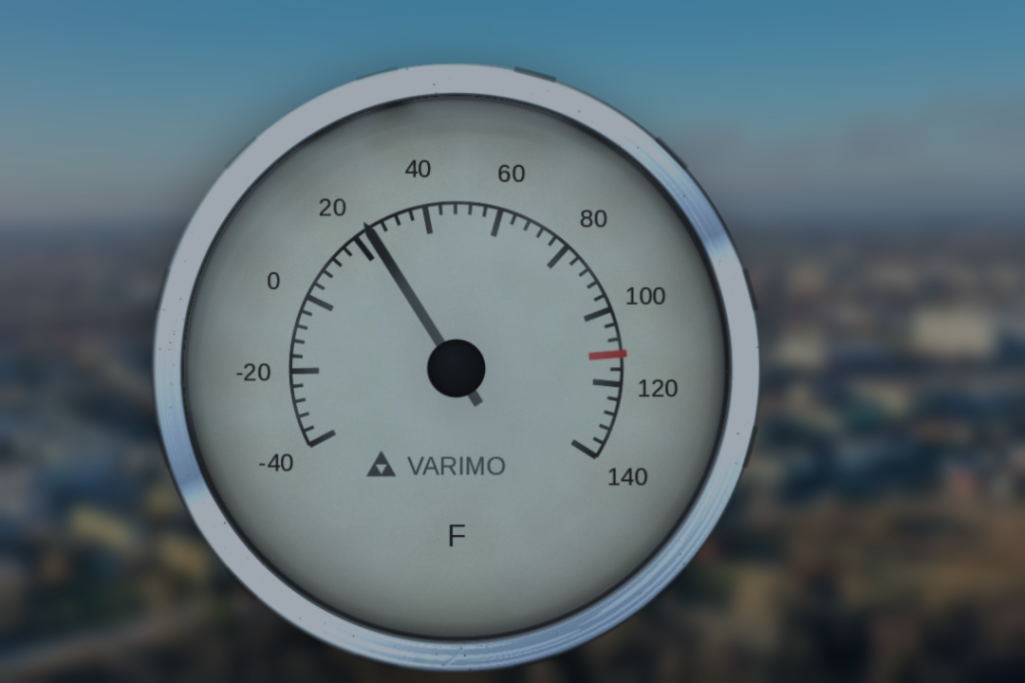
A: 24 (°F)
